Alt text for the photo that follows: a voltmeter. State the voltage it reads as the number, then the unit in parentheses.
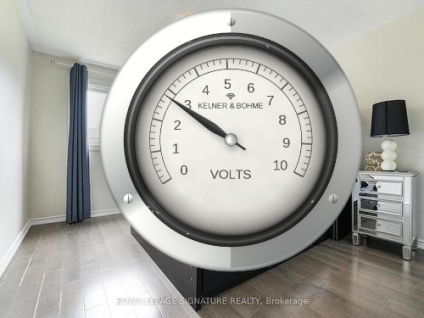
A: 2.8 (V)
